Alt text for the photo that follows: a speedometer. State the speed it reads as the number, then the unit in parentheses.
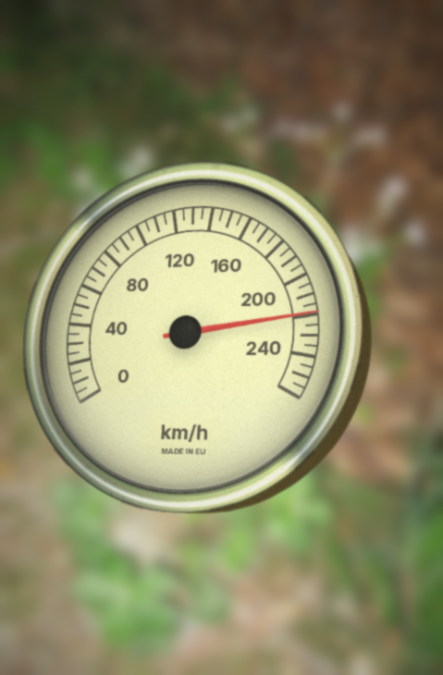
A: 220 (km/h)
